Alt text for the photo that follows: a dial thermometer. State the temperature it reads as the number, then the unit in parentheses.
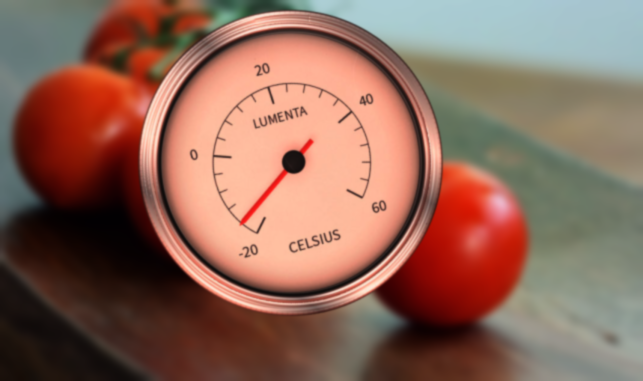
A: -16 (°C)
